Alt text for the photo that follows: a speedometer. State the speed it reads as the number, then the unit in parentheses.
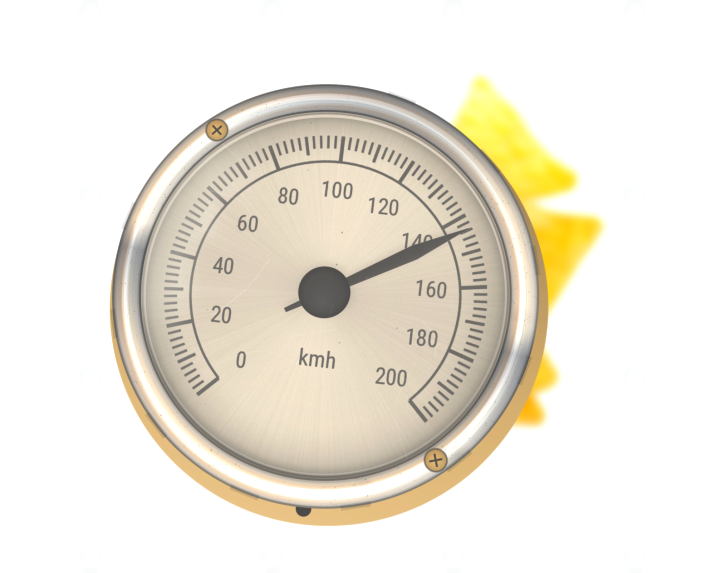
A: 144 (km/h)
